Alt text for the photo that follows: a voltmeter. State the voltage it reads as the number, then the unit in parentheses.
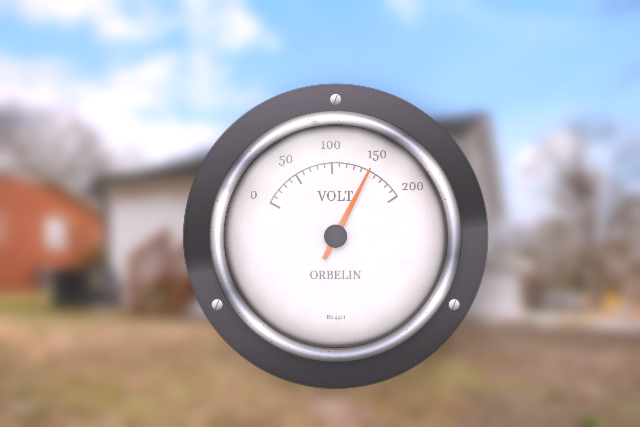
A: 150 (V)
